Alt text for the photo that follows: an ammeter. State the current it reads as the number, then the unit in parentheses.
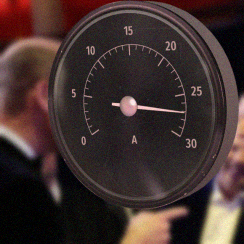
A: 27 (A)
